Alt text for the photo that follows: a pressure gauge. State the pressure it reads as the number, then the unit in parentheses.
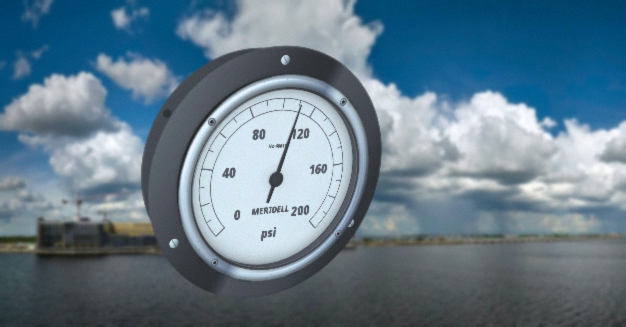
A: 110 (psi)
